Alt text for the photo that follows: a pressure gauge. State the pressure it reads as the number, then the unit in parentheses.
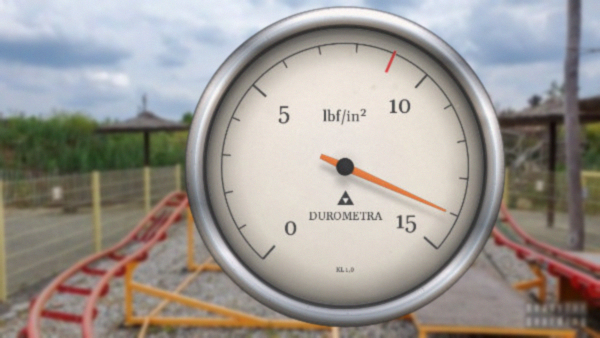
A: 14 (psi)
